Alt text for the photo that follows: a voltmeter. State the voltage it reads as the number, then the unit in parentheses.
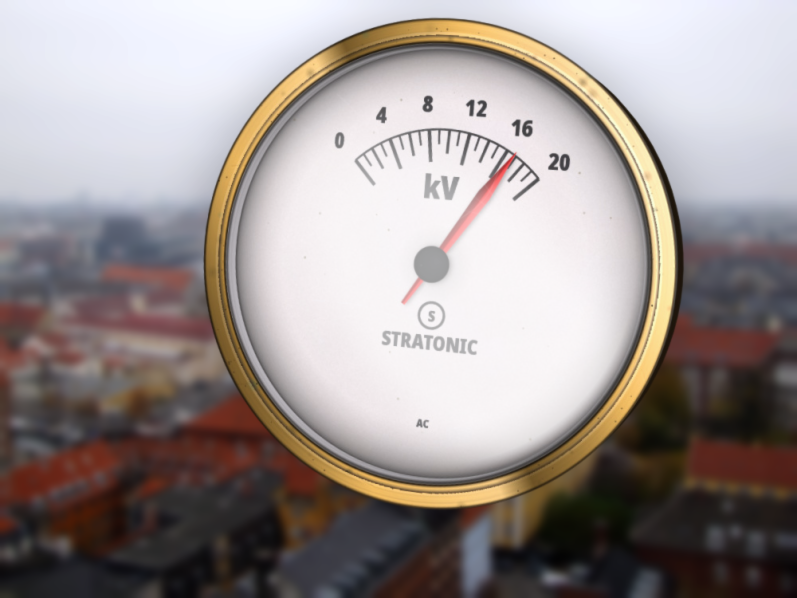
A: 17 (kV)
